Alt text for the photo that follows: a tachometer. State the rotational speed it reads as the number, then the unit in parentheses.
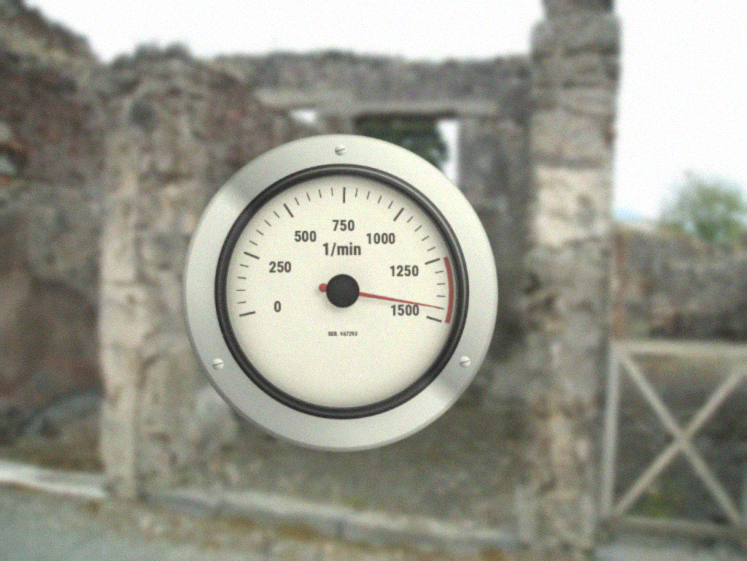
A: 1450 (rpm)
